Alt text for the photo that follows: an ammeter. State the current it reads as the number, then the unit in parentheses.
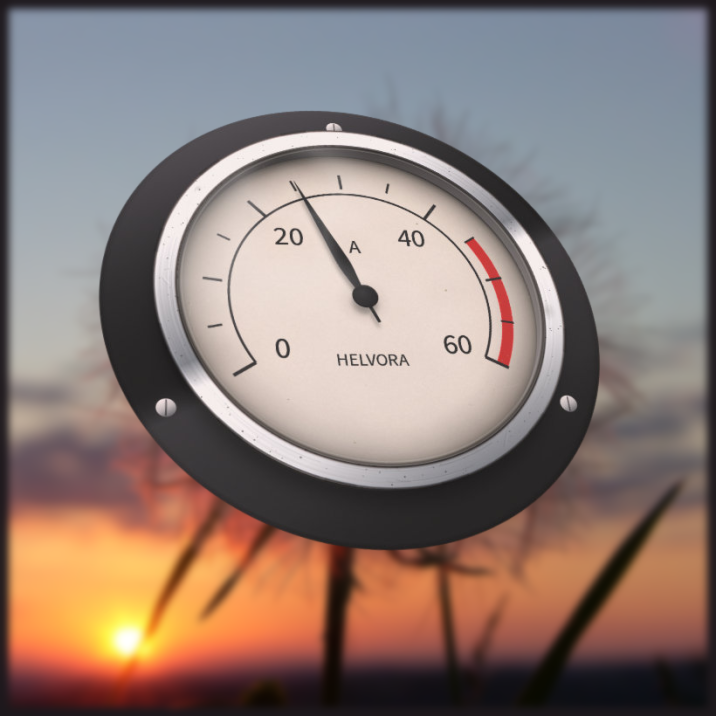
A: 25 (A)
